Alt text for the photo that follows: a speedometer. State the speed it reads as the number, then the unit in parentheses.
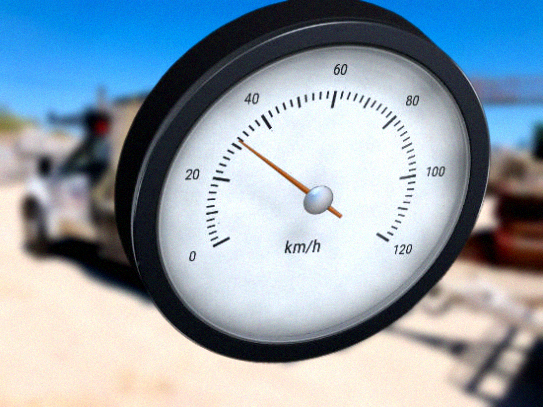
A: 32 (km/h)
